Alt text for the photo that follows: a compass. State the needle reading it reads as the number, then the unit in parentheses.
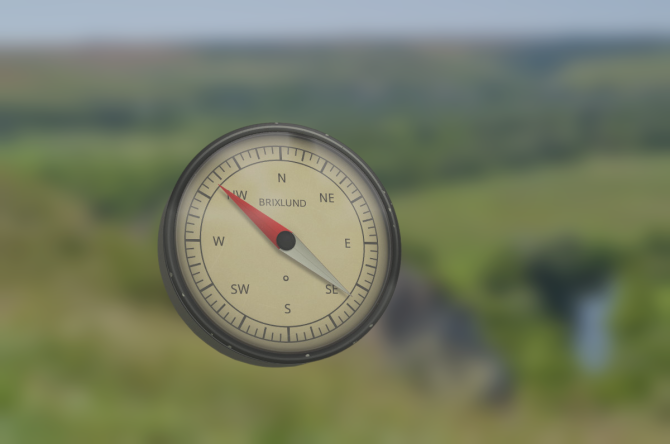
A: 310 (°)
